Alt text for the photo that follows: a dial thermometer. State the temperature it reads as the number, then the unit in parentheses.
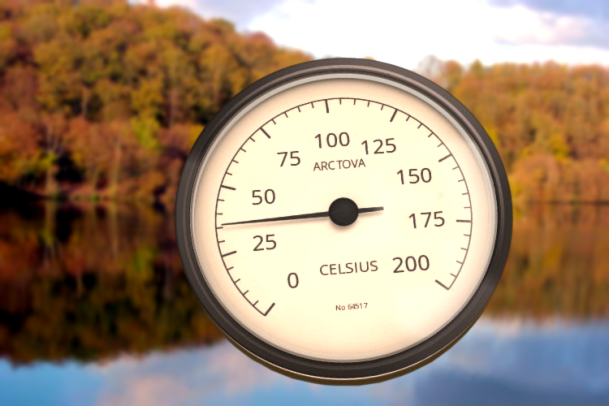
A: 35 (°C)
